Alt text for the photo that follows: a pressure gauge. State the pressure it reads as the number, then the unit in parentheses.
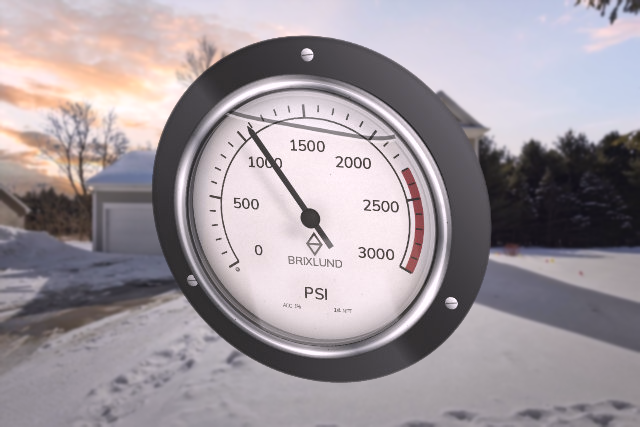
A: 1100 (psi)
